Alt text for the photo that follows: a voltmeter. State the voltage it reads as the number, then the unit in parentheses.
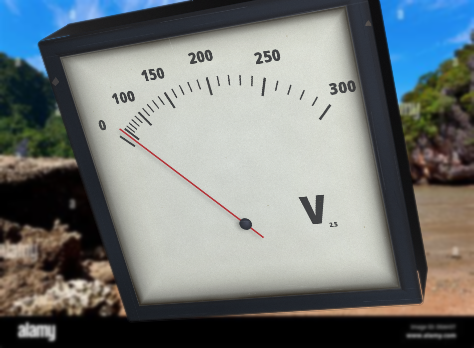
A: 50 (V)
